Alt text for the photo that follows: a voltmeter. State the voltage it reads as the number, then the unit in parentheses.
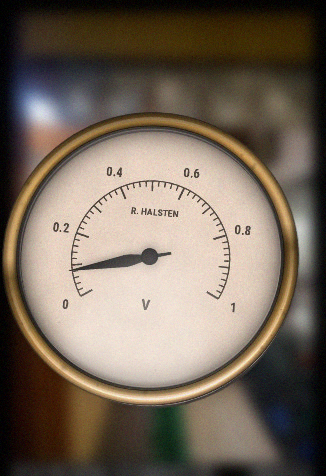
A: 0.08 (V)
